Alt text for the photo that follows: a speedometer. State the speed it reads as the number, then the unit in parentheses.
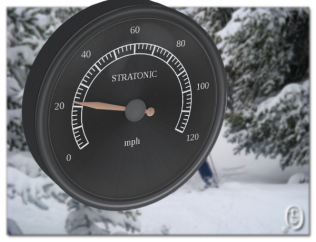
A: 22 (mph)
